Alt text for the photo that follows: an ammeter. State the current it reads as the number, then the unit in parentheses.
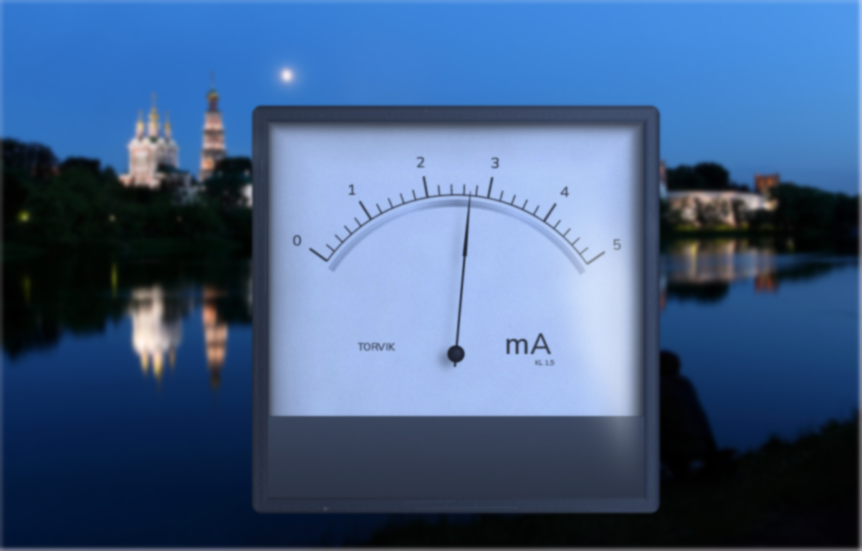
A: 2.7 (mA)
